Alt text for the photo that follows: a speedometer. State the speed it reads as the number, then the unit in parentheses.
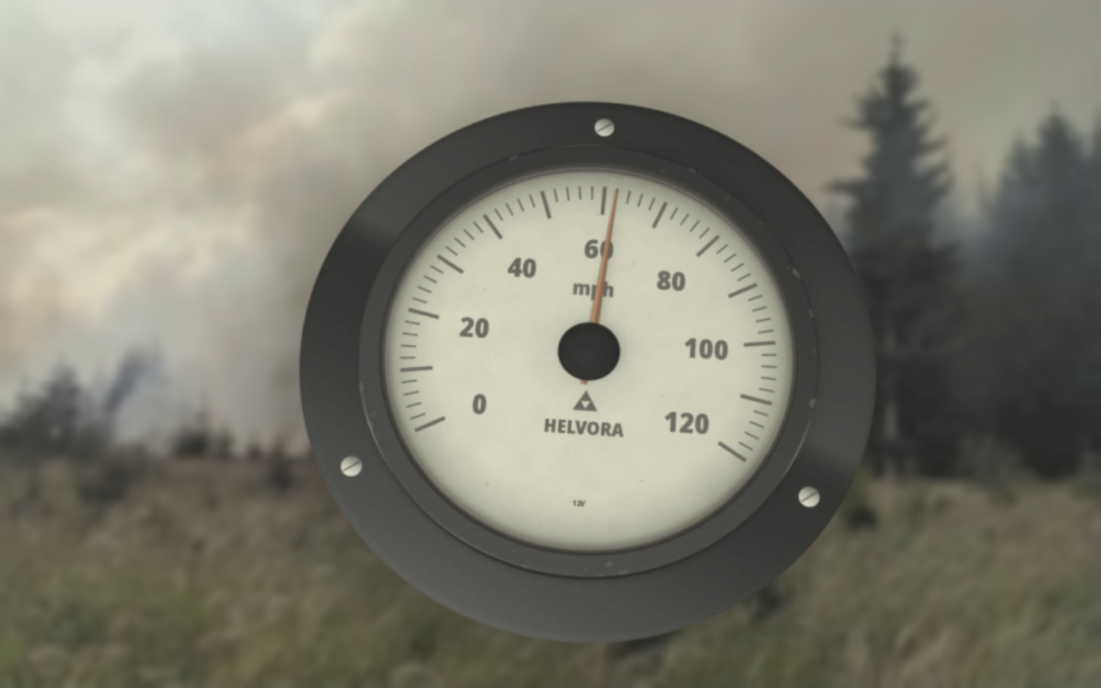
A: 62 (mph)
